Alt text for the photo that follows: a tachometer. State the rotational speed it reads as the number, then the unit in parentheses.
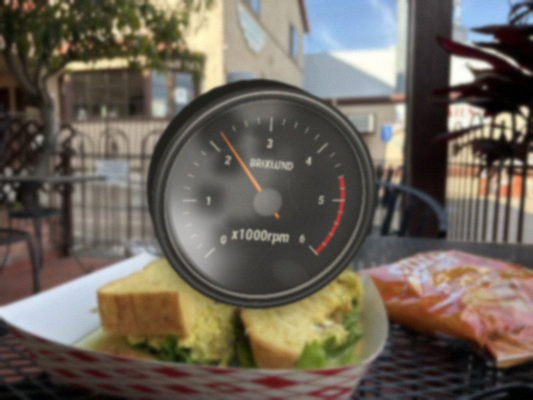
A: 2200 (rpm)
